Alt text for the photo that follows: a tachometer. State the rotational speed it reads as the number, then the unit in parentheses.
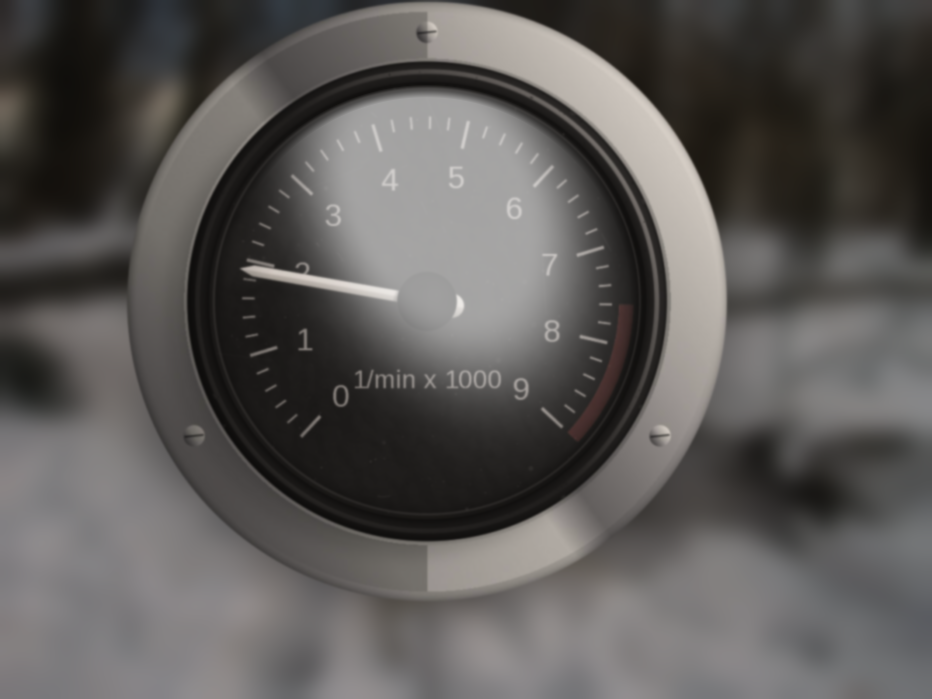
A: 1900 (rpm)
